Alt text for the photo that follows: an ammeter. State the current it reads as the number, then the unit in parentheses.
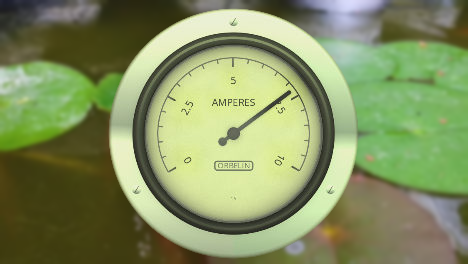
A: 7.25 (A)
